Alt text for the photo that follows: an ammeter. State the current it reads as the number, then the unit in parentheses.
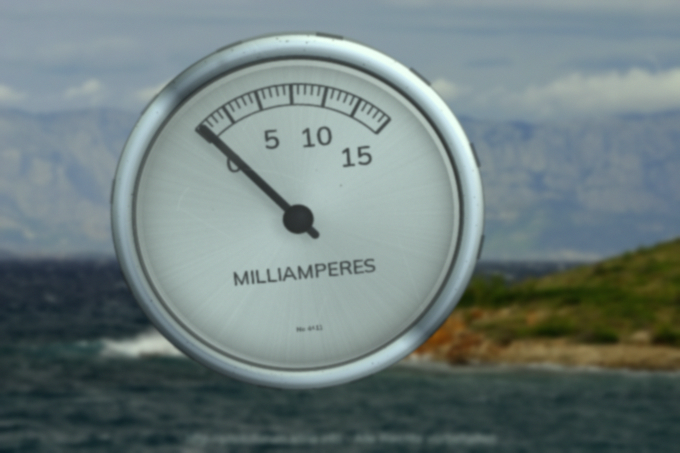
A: 0.5 (mA)
